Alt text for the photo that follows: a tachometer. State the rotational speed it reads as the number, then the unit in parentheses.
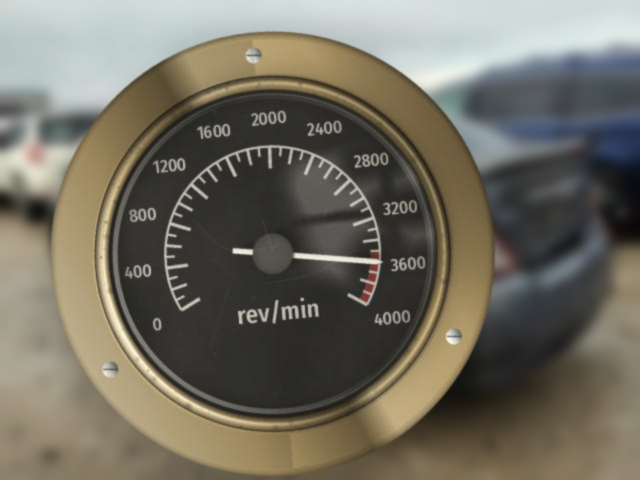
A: 3600 (rpm)
